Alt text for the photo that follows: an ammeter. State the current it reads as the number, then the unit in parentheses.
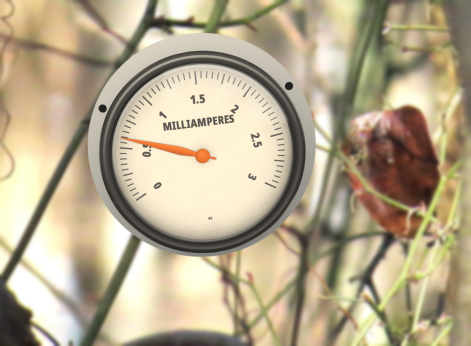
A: 0.6 (mA)
